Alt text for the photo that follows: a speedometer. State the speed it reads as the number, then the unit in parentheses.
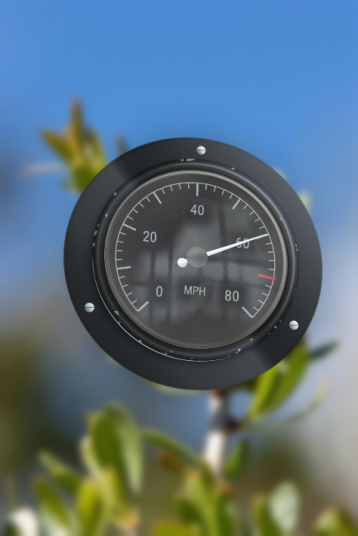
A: 60 (mph)
